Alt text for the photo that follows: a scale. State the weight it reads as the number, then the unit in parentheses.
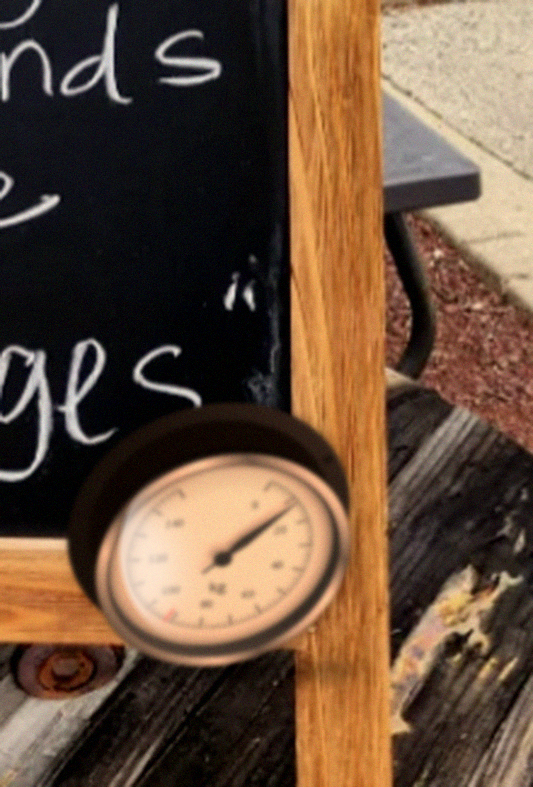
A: 10 (kg)
